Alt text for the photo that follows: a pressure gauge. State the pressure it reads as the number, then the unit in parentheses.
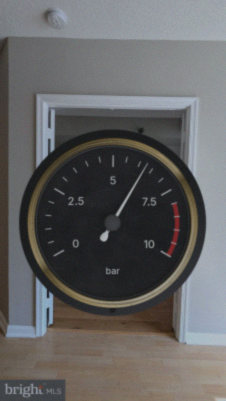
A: 6.25 (bar)
